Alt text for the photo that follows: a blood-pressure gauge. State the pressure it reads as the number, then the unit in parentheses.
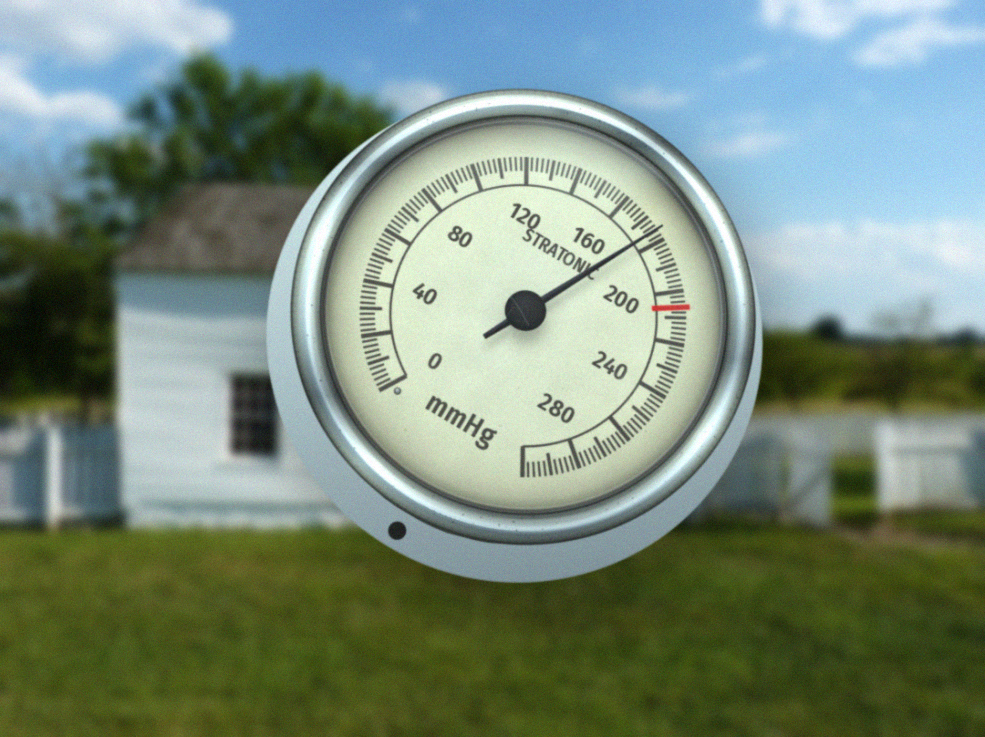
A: 176 (mmHg)
